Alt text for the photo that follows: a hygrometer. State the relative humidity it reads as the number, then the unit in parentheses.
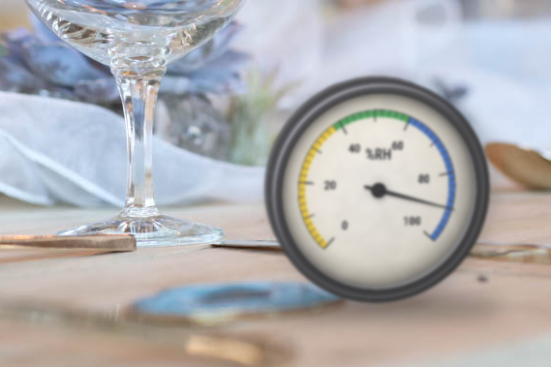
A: 90 (%)
